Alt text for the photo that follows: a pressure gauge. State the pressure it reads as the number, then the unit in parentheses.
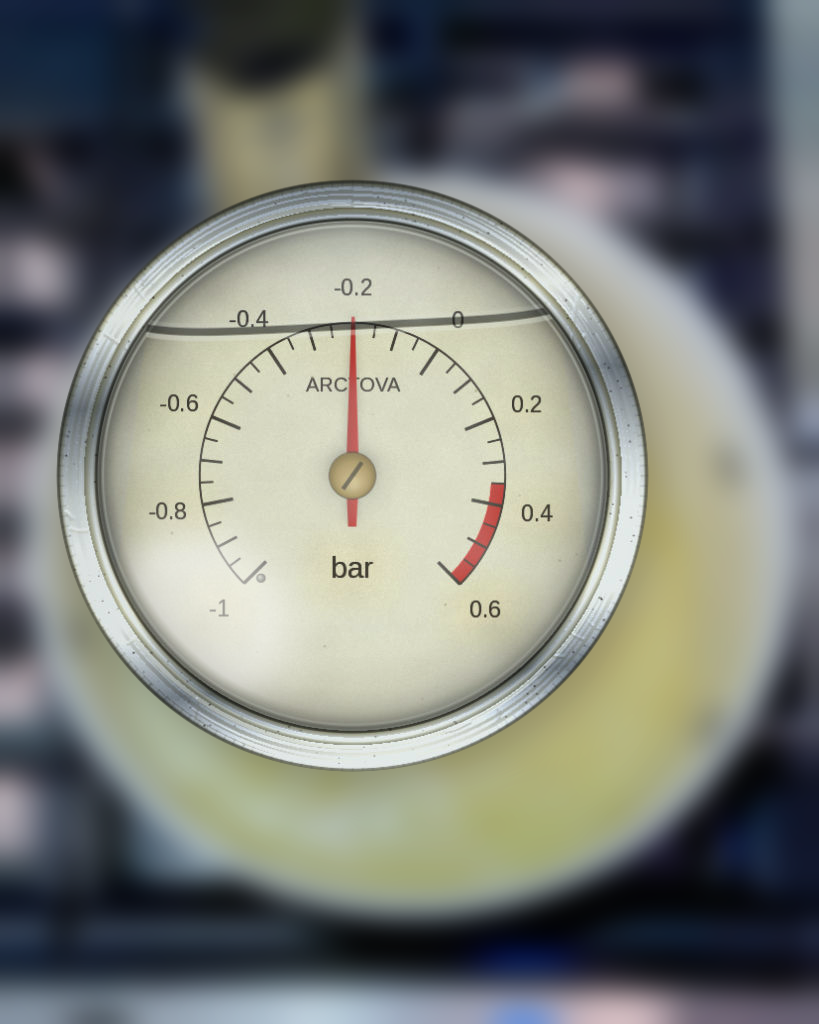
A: -0.2 (bar)
